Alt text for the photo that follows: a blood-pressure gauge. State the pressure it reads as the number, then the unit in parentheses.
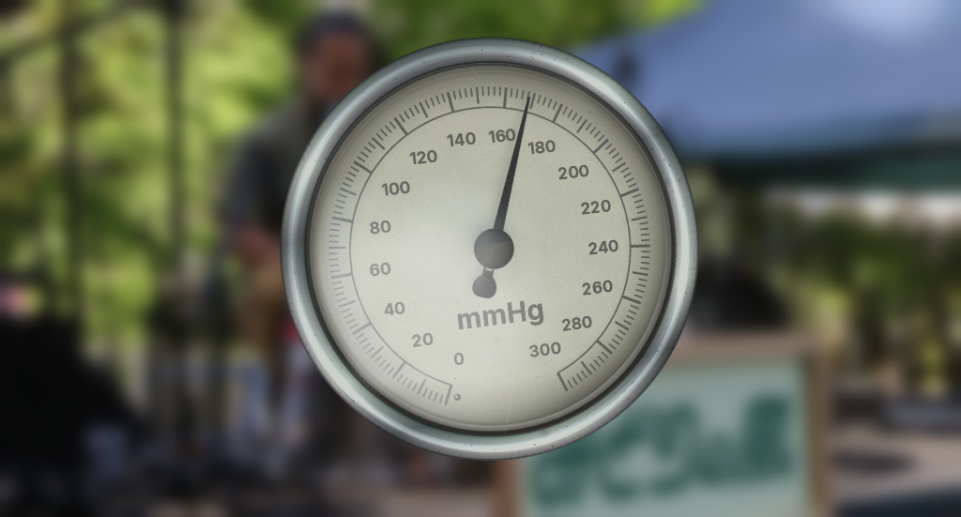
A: 168 (mmHg)
